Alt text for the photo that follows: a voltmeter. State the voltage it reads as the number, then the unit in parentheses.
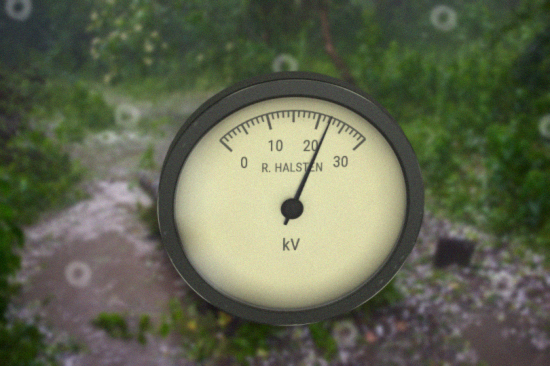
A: 22 (kV)
